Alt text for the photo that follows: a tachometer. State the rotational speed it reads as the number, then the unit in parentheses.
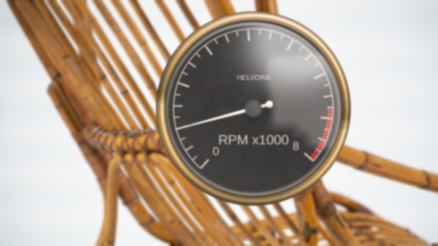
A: 1000 (rpm)
